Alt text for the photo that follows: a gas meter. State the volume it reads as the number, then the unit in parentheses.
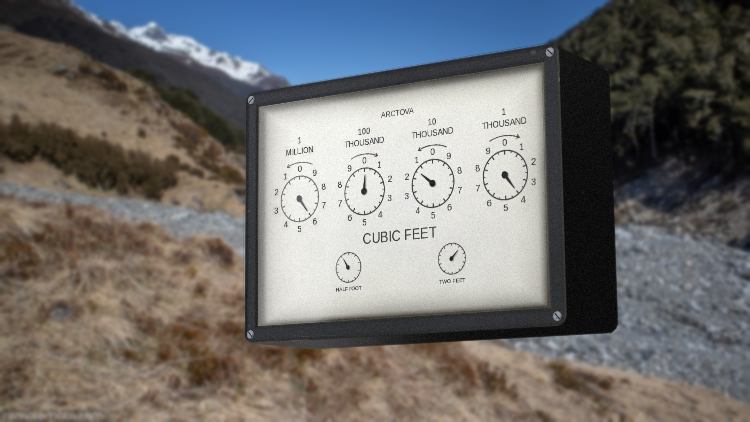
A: 601400 (ft³)
